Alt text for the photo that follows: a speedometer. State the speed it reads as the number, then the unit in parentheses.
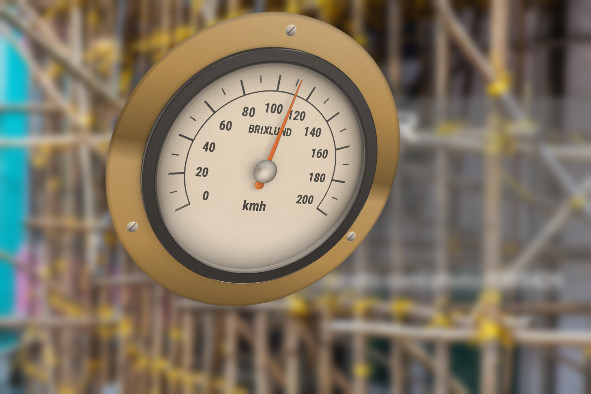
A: 110 (km/h)
